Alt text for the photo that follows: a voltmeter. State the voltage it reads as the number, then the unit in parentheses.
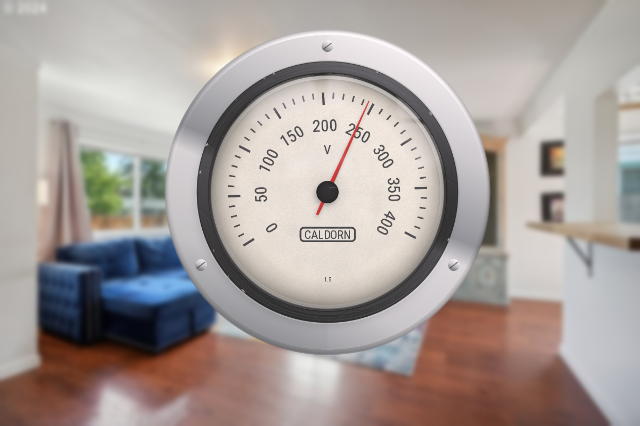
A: 245 (V)
